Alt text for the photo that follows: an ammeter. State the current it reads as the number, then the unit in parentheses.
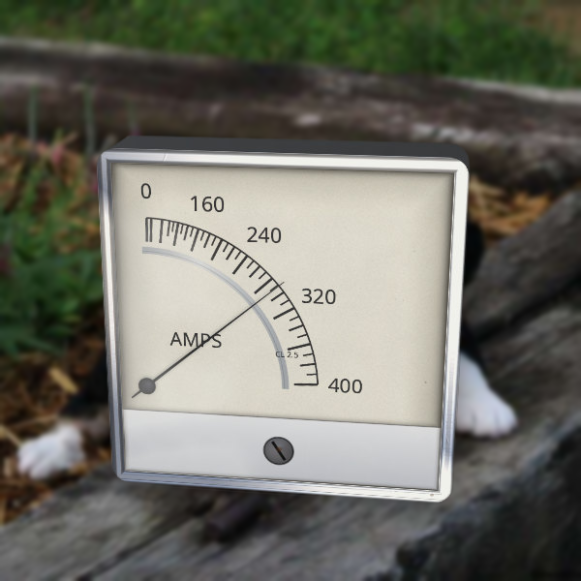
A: 290 (A)
